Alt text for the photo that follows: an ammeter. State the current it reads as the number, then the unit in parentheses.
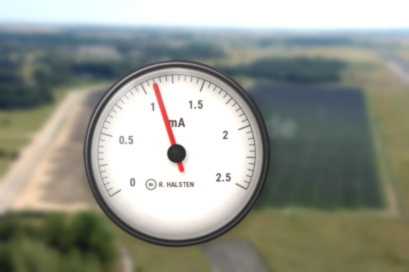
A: 1.1 (mA)
